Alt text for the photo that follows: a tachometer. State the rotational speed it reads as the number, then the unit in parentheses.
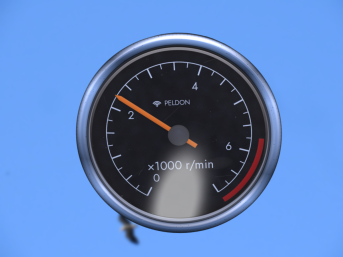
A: 2250 (rpm)
